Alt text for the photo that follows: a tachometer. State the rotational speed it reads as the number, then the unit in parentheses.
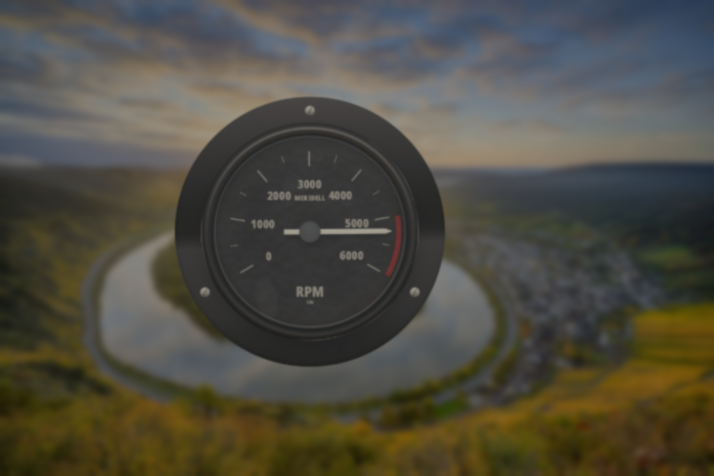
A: 5250 (rpm)
